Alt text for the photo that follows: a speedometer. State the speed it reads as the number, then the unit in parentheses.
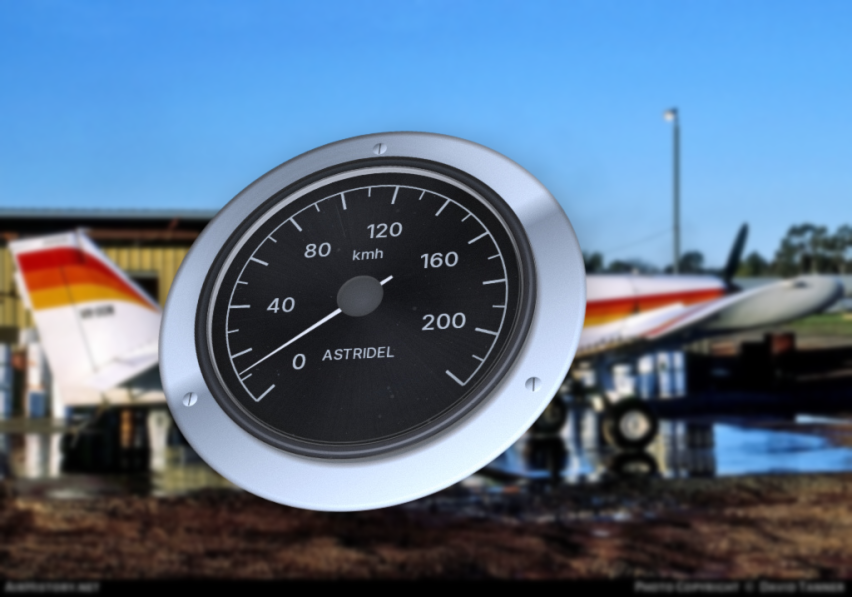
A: 10 (km/h)
